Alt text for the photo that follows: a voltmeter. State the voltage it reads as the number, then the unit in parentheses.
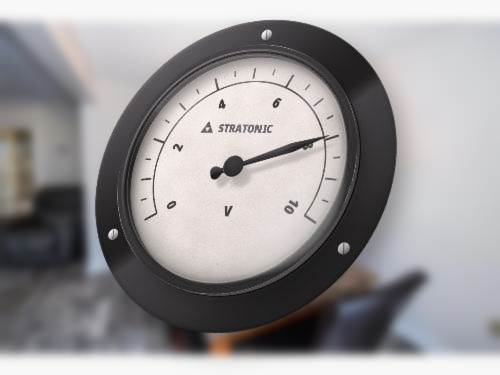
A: 8 (V)
